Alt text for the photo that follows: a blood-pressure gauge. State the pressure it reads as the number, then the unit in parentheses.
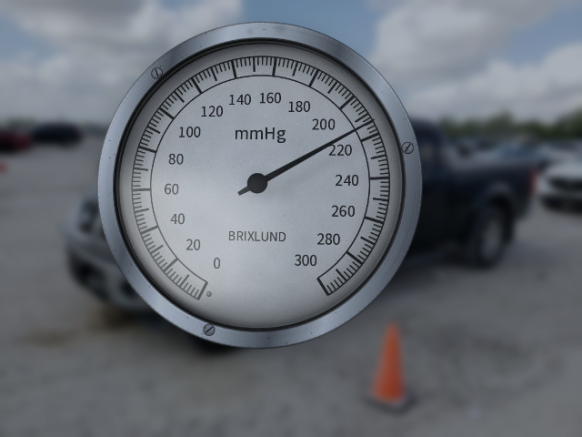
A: 214 (mmHg)
